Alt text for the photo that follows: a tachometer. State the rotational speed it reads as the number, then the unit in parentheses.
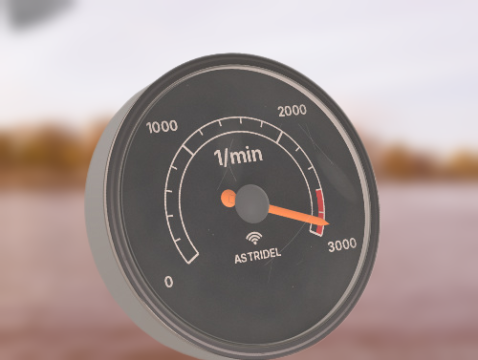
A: 2900 (rpm)
